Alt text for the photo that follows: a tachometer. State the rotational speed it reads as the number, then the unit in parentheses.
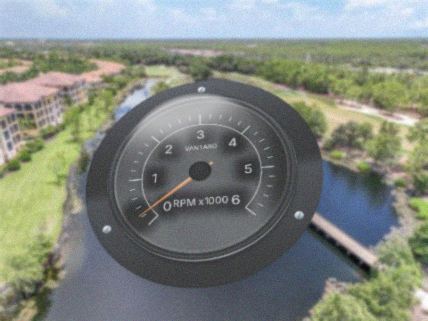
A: 200 (rpm)
